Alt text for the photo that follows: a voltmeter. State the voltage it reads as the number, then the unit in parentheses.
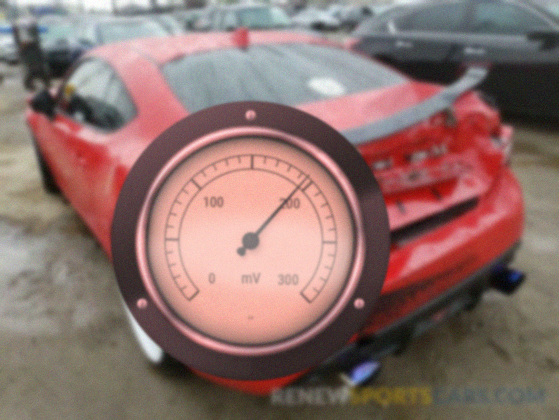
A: 195 (mV)
